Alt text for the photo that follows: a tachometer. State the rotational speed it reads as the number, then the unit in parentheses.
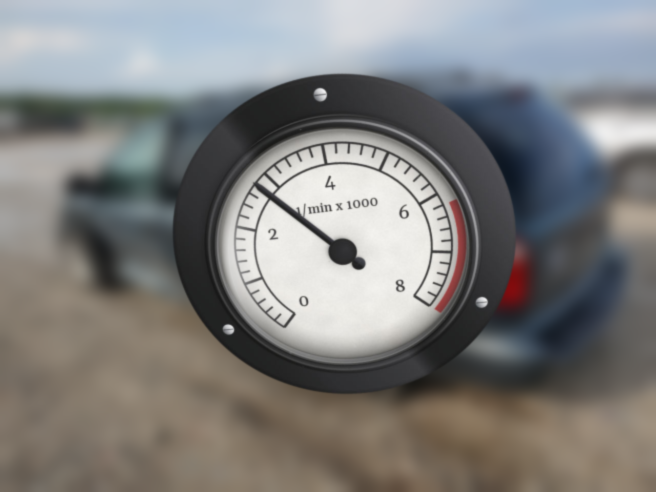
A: 2800 (rpm)
